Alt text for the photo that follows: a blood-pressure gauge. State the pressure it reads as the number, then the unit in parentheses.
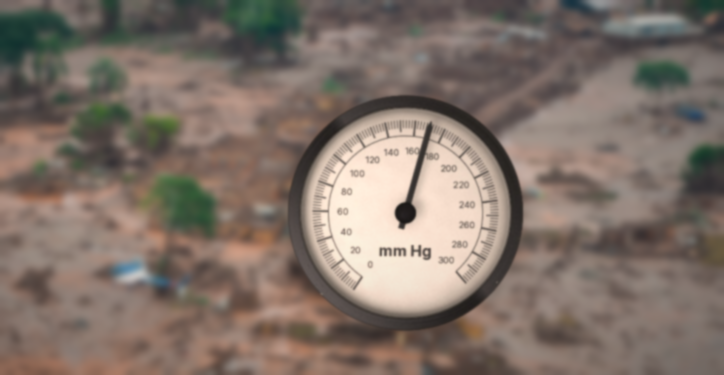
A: 170 (mmHg)
